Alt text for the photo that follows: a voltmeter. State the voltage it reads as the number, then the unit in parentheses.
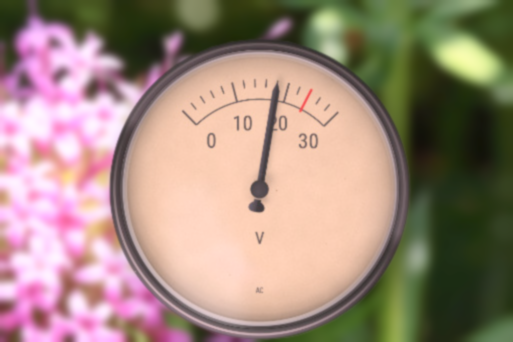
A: 18 (V)
